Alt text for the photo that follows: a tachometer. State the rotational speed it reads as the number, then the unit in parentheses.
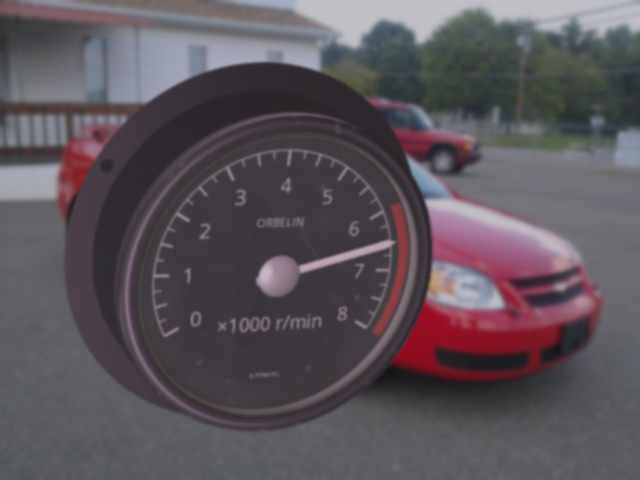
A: 6500 (rpm)
